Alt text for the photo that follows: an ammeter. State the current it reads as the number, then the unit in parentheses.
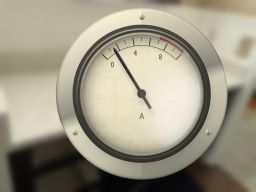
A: 1.5 (A)
